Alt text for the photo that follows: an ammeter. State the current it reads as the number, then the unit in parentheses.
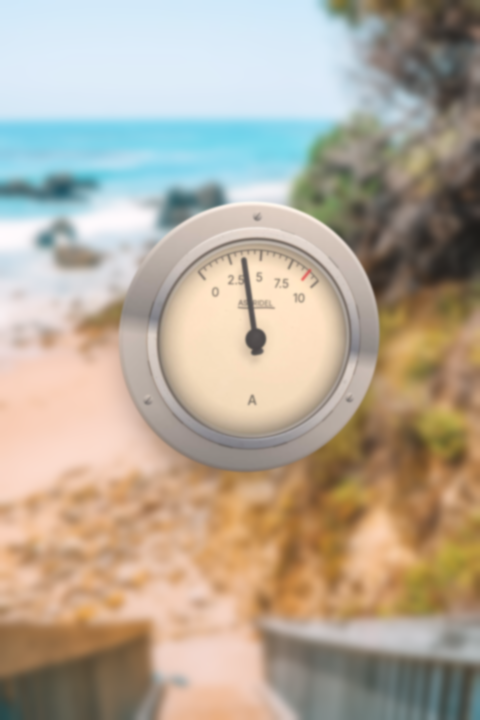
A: 3.5 (A)
